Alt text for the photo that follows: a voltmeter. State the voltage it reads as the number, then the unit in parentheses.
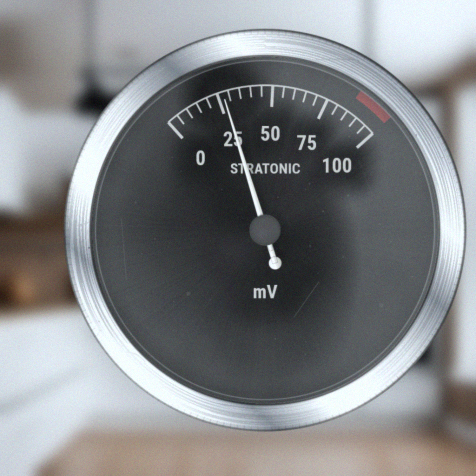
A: 27.5 (mV)
